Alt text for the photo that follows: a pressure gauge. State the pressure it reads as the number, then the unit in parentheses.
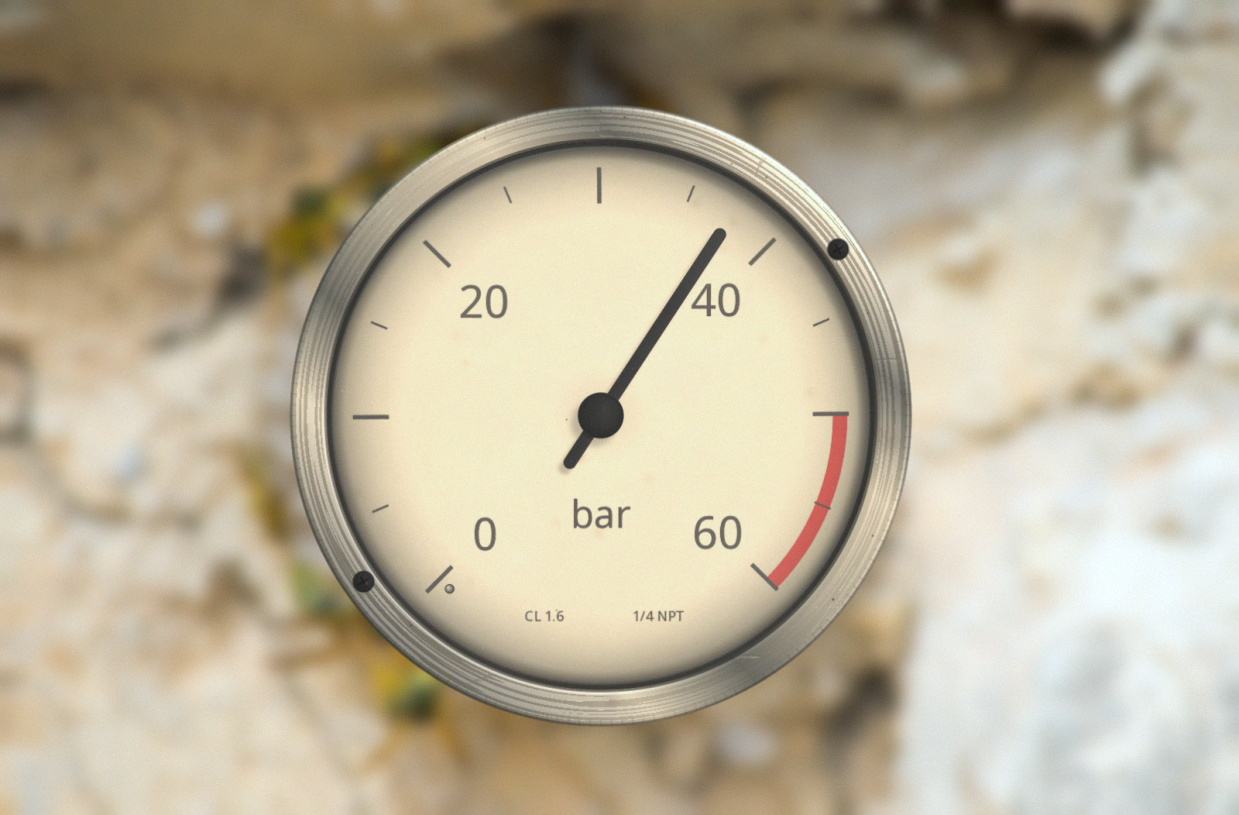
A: 37.5 (bar)
